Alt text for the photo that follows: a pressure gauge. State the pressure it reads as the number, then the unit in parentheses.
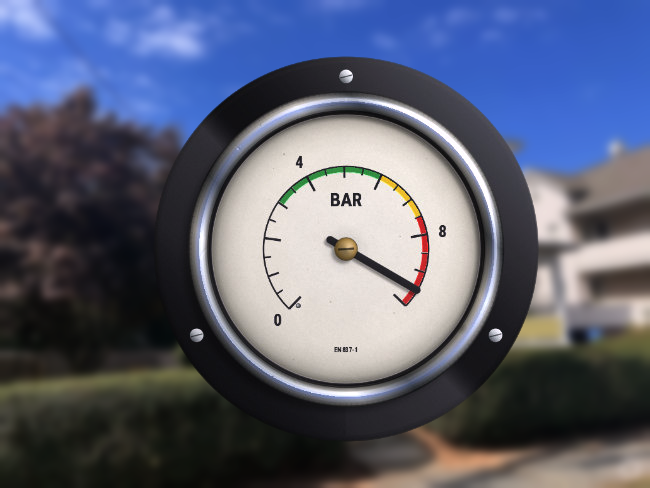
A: 9.5 (bar)
